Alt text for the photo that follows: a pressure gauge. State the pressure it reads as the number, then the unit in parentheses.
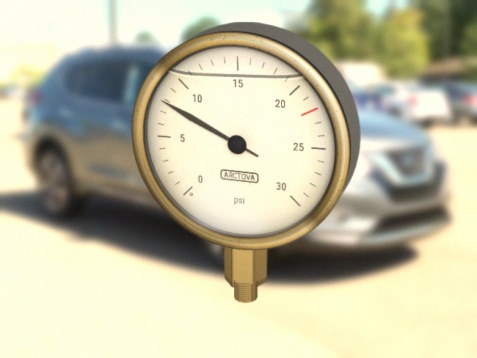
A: 8 (psi)
